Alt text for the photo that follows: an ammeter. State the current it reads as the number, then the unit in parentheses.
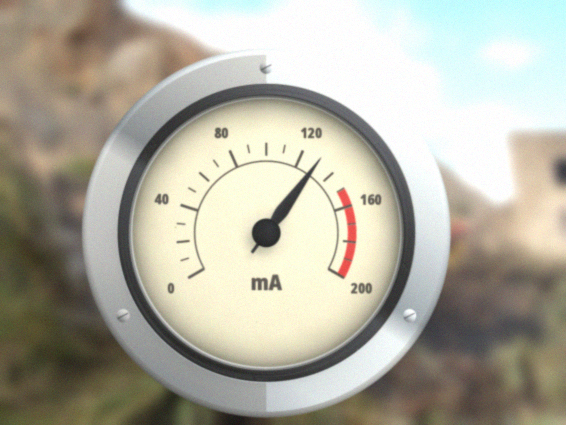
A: 130 (mA)
